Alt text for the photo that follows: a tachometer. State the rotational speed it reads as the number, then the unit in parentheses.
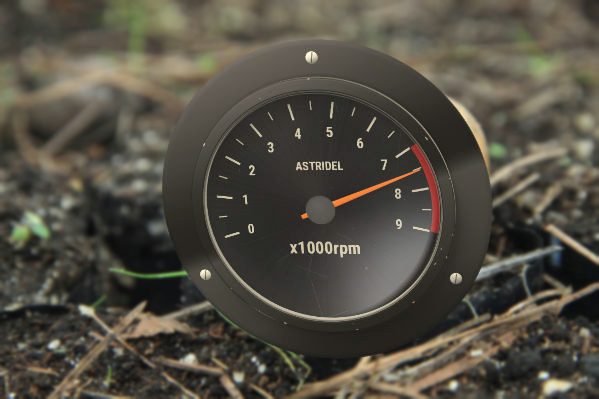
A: 7500 (rpm)
